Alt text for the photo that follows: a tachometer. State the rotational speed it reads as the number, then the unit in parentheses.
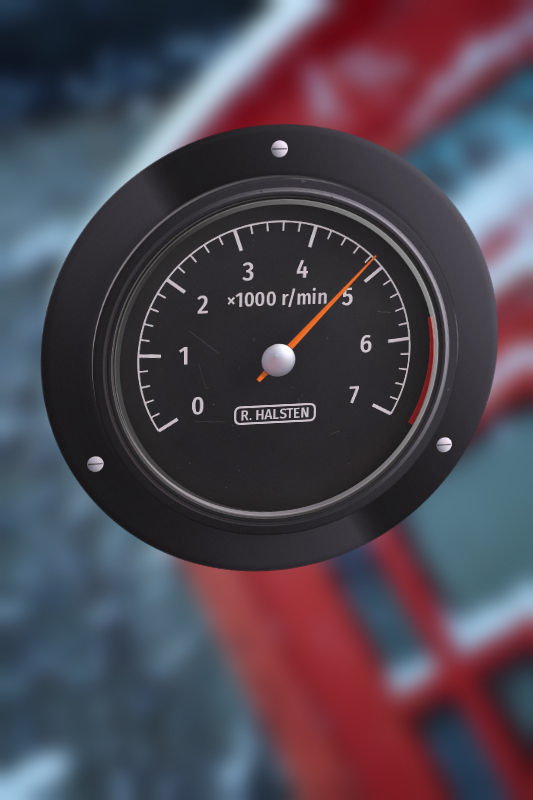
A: 4800 (rpm)
